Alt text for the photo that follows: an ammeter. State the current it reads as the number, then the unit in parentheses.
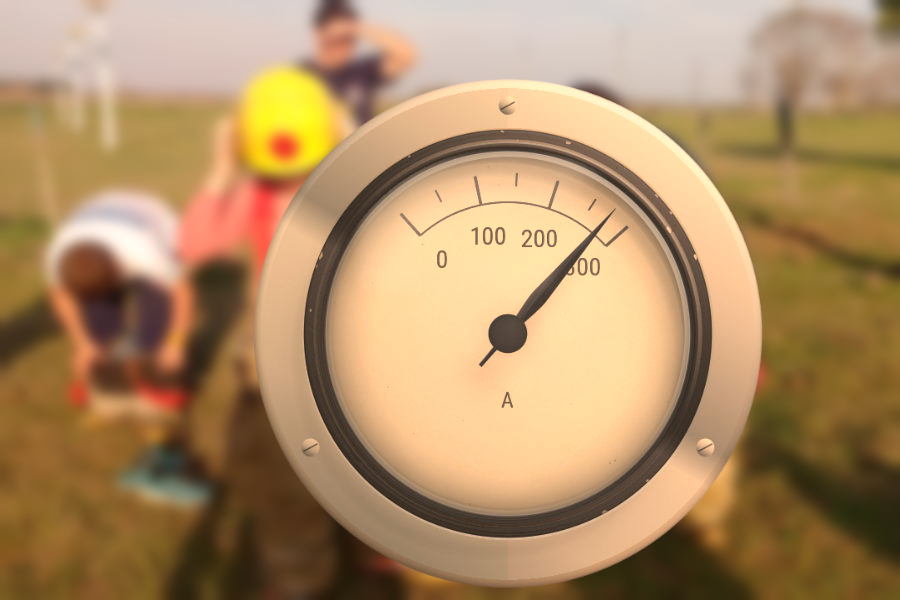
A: 275 (A)
